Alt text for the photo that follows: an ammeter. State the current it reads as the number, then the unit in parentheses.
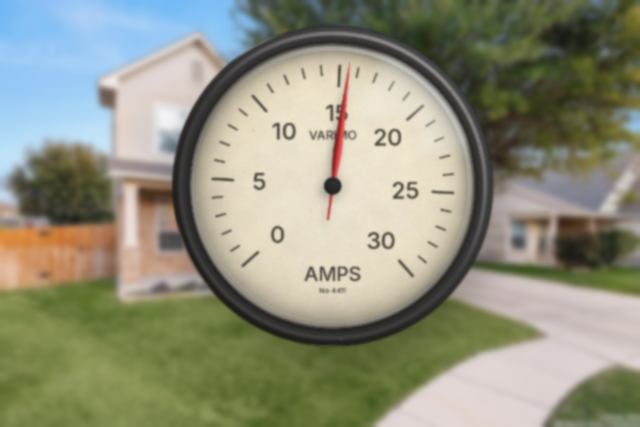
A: 15.5 (A)
